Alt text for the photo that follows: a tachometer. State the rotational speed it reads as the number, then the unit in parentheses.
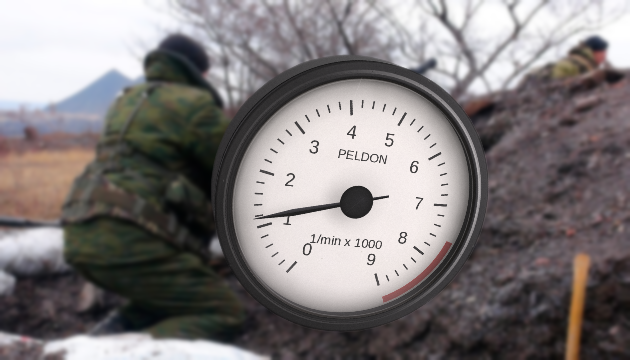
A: 1200 (rpm)
